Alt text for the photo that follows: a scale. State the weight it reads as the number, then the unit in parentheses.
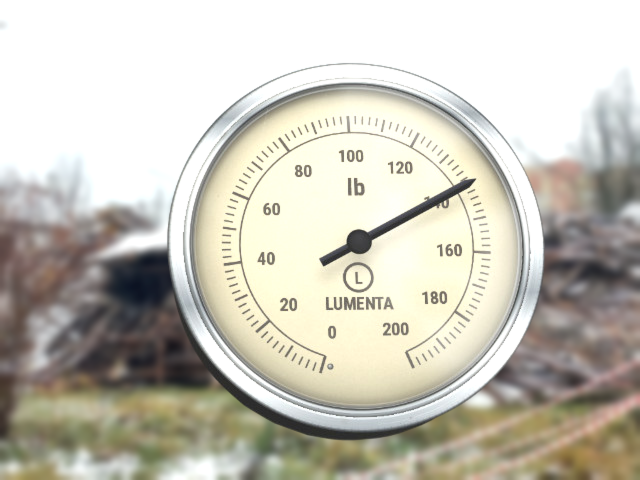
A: 140 (lb)
